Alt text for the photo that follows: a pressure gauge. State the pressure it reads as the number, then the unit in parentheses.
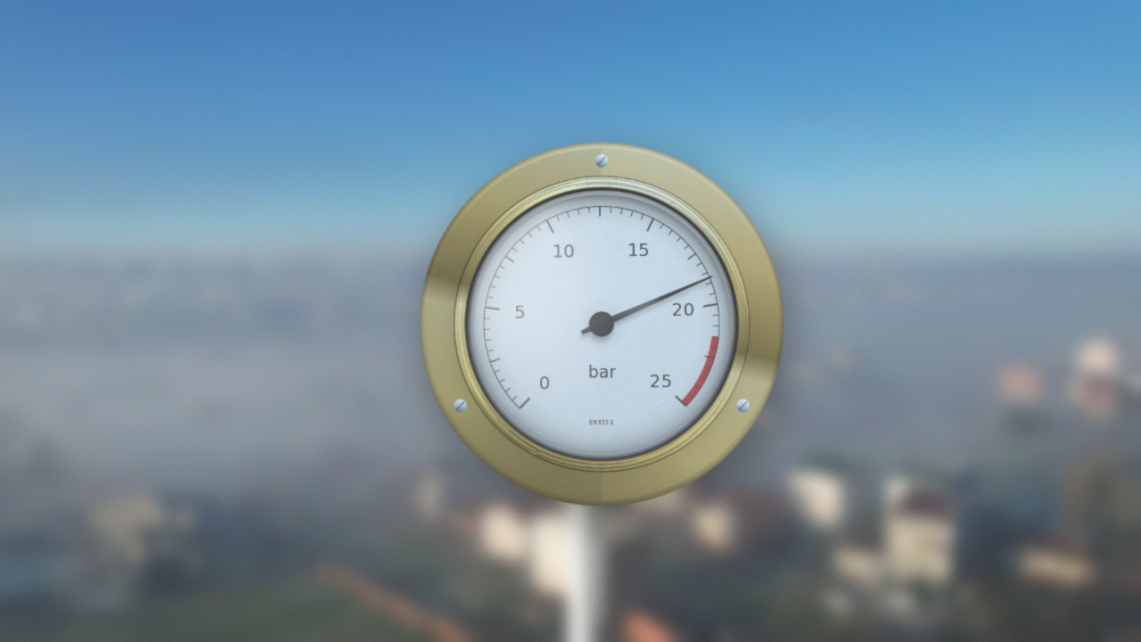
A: 18.75 (bar)
